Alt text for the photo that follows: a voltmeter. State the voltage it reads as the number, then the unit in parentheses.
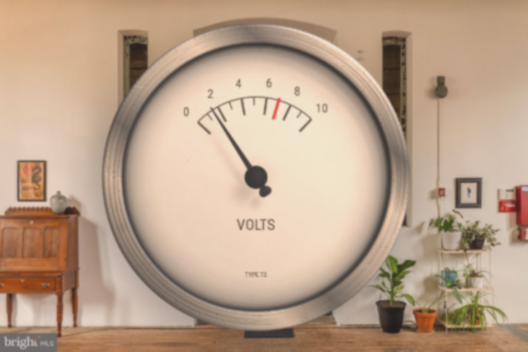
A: 1.5 (V)
